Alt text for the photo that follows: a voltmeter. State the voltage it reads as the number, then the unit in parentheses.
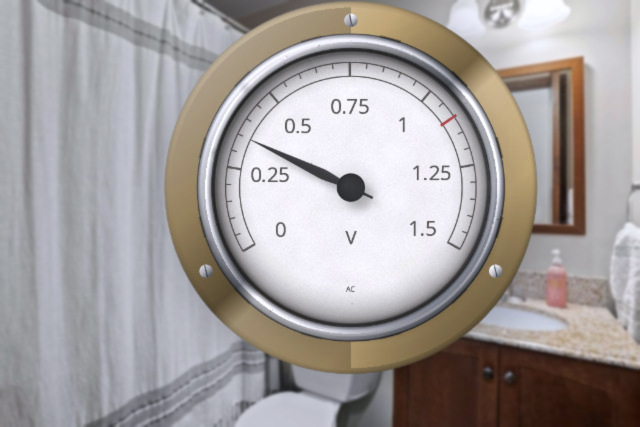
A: 0.35 (V)
